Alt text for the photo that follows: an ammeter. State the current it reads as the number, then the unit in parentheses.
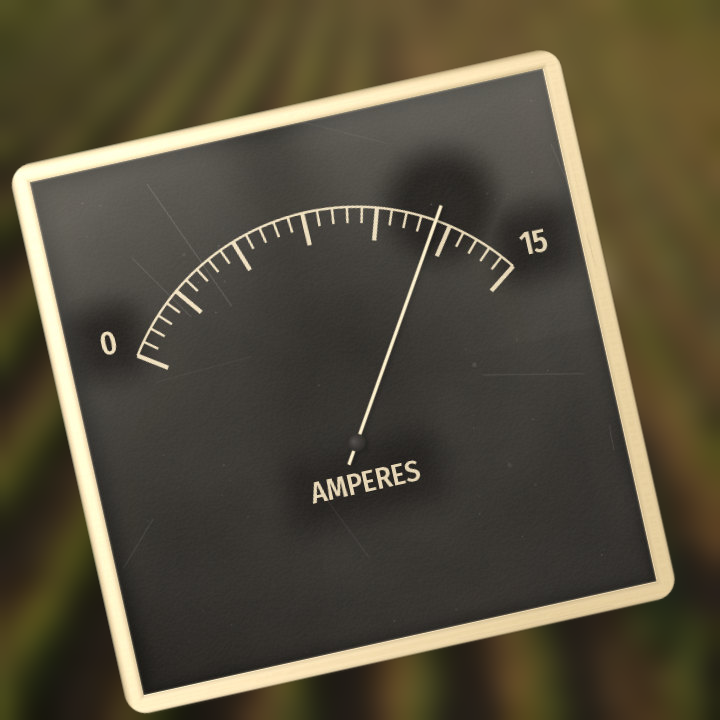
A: 12 (A)
